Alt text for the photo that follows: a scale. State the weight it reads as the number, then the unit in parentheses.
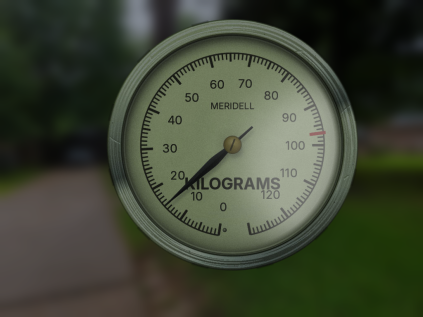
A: 15 (kg)
